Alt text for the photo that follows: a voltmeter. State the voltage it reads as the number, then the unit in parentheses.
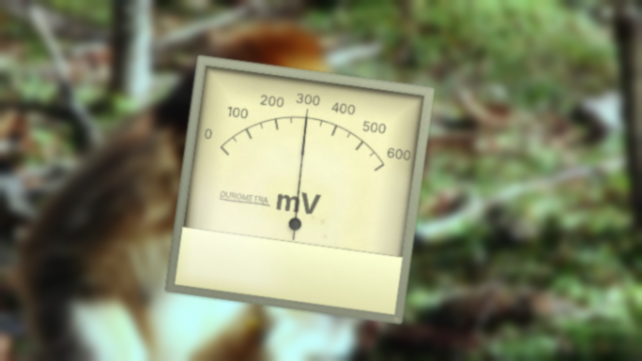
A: 300 (mV)
